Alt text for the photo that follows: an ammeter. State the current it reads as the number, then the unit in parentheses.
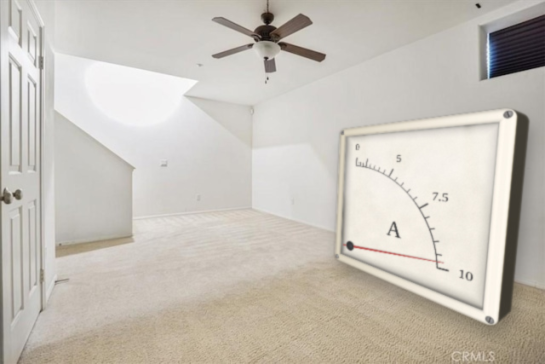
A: 9.75 (A)
